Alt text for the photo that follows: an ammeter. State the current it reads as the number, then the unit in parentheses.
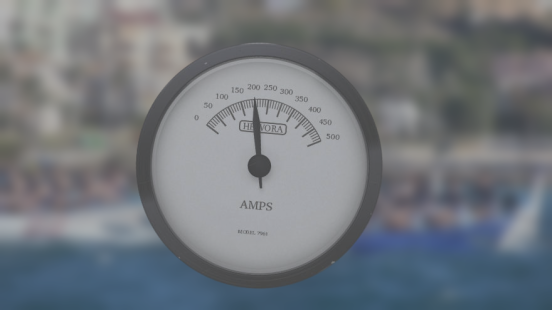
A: 200 (A)
